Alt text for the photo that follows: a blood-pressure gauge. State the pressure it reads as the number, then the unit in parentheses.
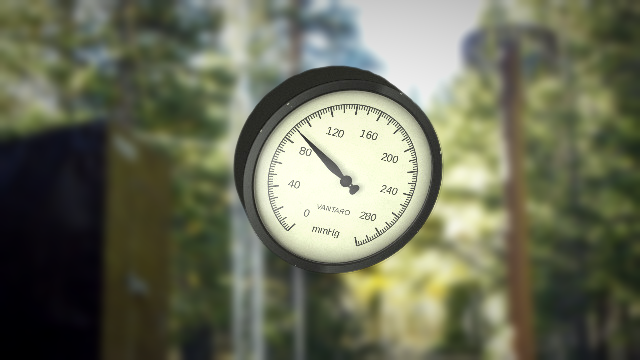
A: 90 (mmHg)
